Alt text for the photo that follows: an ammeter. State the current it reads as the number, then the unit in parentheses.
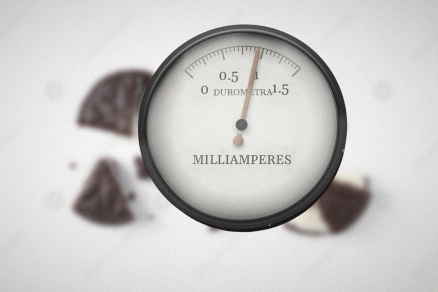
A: 0.95 (mA)
